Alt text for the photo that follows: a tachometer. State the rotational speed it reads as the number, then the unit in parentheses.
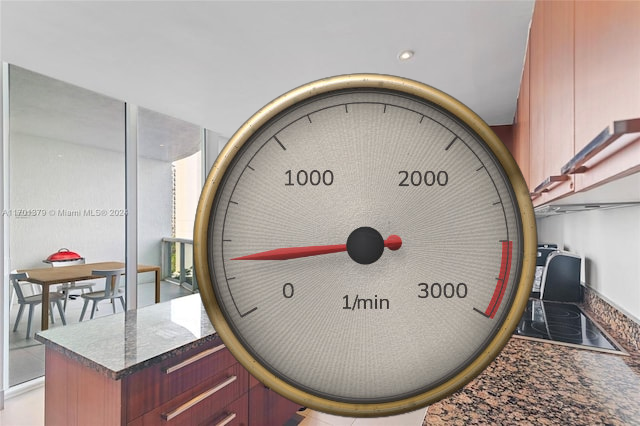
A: 300 (rpm)
